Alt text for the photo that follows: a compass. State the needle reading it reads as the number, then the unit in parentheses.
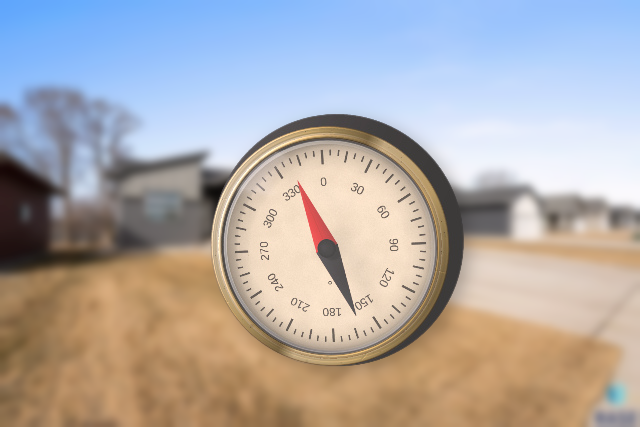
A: 340 (°)
